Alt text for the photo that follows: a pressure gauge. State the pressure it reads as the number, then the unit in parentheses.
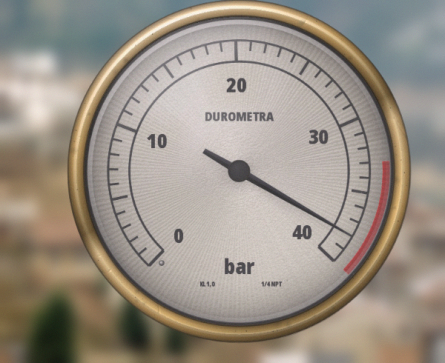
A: 38 (bar)
